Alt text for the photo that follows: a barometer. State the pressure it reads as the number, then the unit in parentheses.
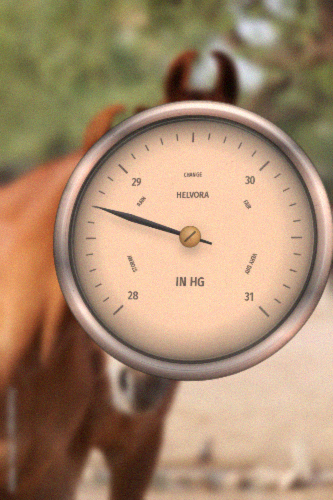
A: 28.7 (inHg)
